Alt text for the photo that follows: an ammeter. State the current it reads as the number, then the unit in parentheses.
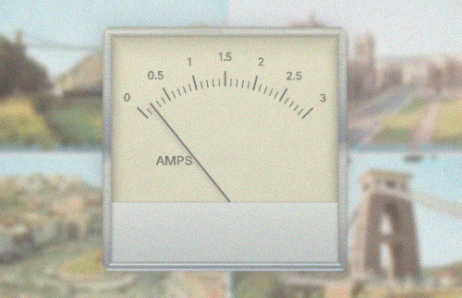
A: 0.2 (A)
